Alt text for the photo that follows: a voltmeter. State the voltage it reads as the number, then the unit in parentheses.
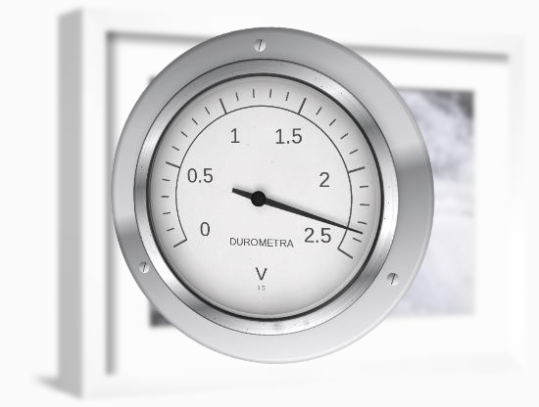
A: 2.35 (V)
